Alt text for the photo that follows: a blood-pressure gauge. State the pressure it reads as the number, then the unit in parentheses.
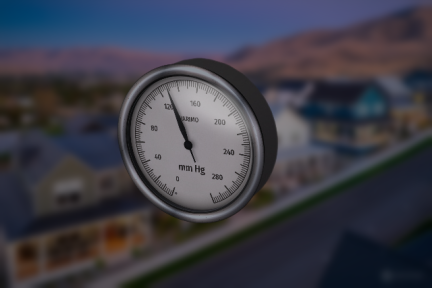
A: 130 (mmHg)
